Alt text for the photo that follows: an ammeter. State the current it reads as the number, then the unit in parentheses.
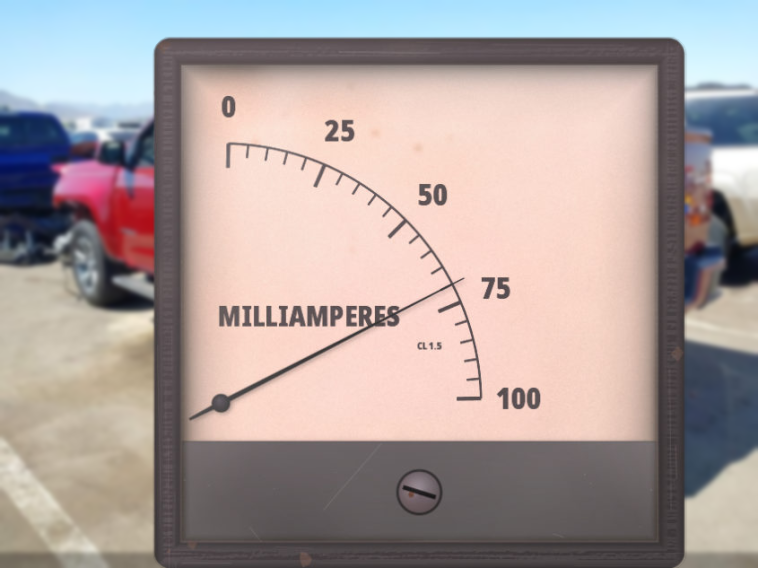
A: 70 (mA)
